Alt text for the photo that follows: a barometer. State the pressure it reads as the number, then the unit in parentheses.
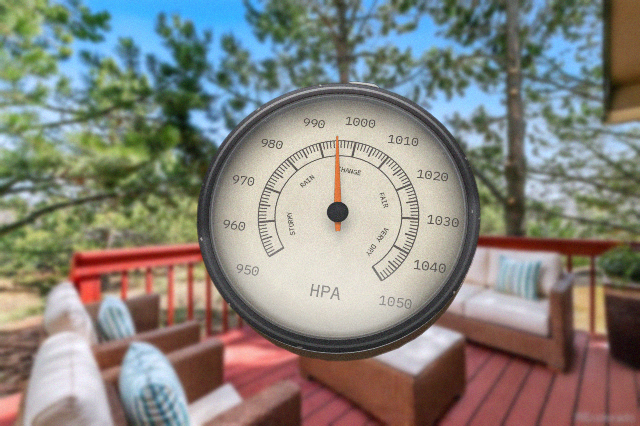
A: 995 (hPa)
